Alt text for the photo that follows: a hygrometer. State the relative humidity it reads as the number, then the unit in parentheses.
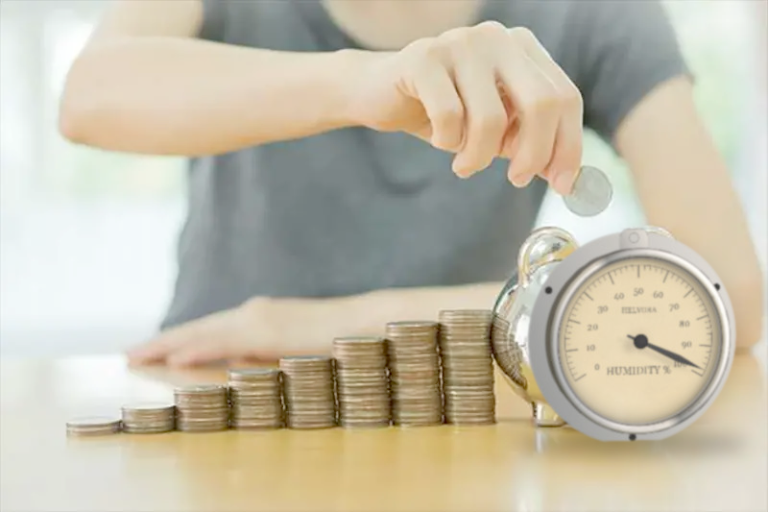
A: 98 (%)
